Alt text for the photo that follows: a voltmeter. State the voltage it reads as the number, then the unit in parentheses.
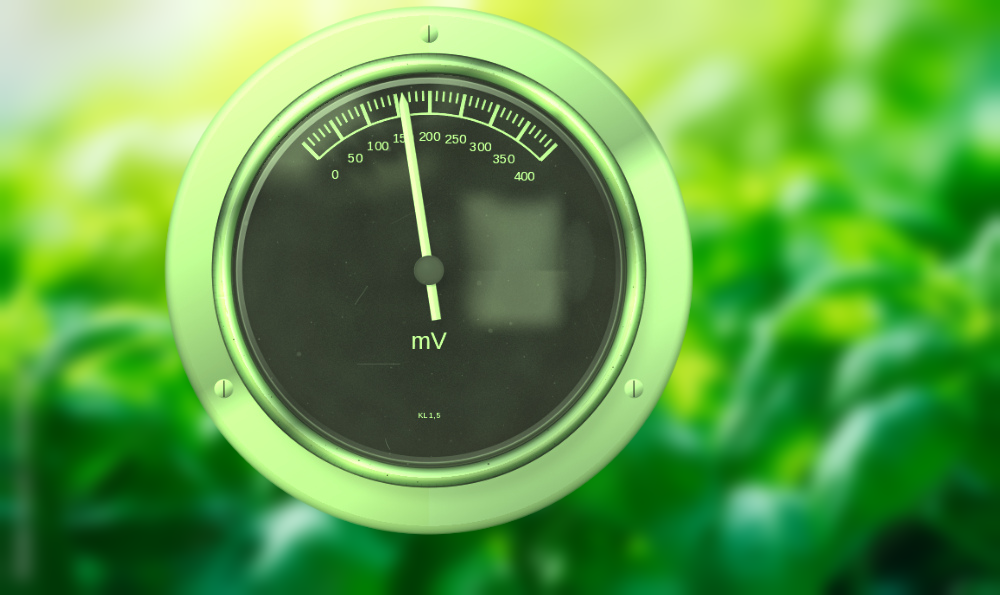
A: 160 (mV)
